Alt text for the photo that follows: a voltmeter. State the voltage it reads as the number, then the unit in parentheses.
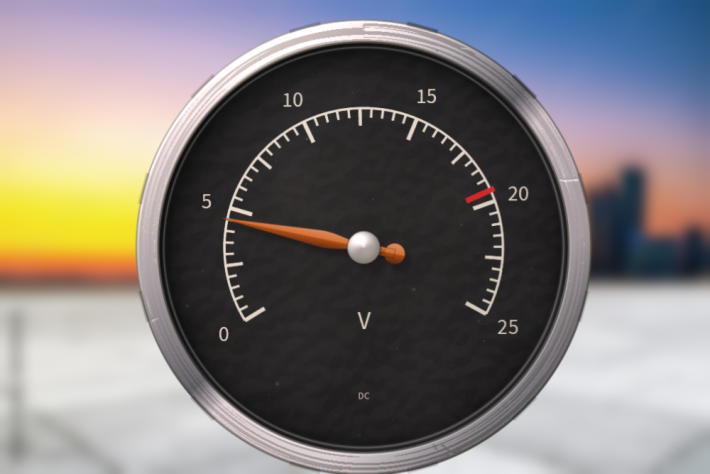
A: 4.5 (V)
